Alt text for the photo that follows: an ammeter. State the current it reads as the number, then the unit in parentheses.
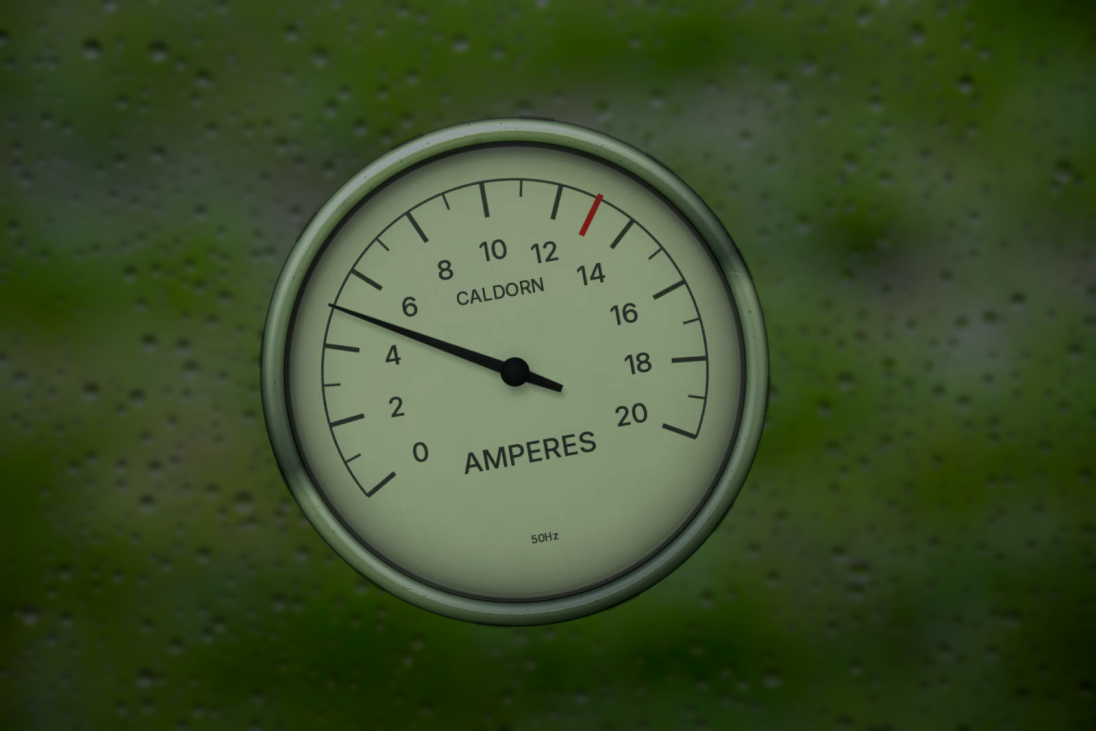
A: 5 (A)
